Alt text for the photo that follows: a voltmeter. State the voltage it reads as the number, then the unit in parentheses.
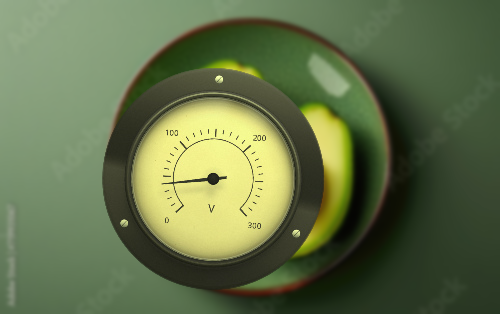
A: 40 (V)
